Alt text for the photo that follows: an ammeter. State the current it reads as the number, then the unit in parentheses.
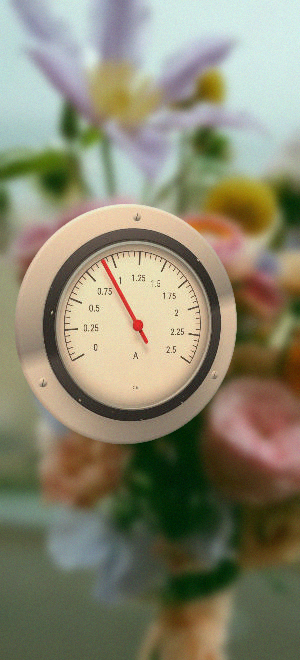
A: 0.9 (A)
